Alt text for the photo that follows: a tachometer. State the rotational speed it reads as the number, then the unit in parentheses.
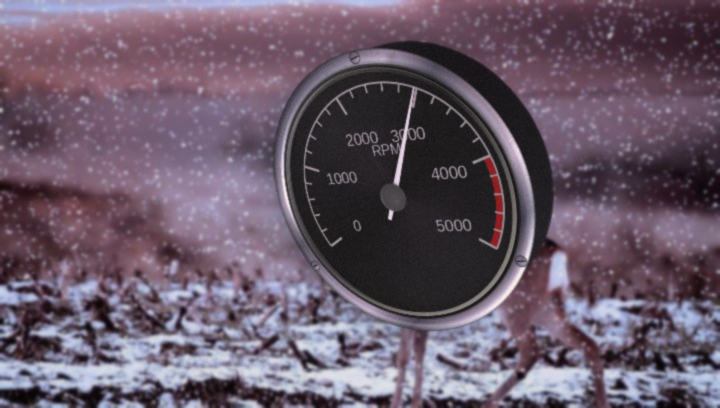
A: 3000 (rpm)
